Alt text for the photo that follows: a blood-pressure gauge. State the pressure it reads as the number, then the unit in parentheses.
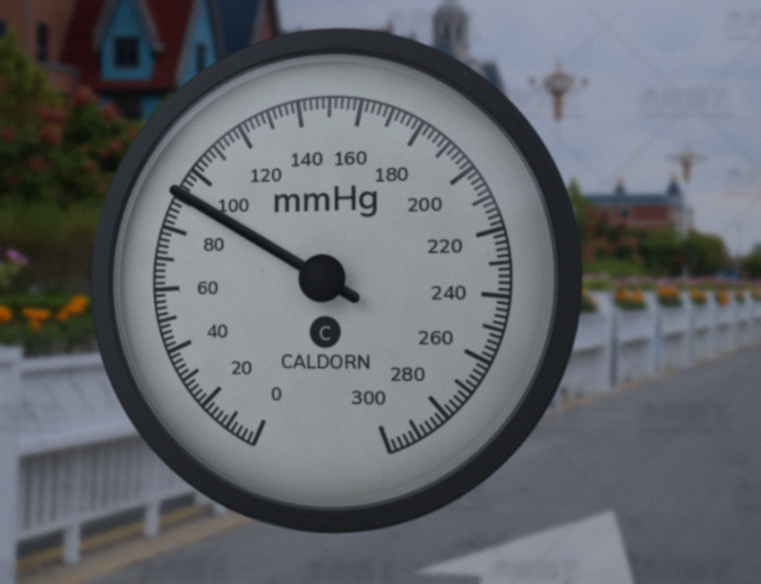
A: 92 (mmHg)
